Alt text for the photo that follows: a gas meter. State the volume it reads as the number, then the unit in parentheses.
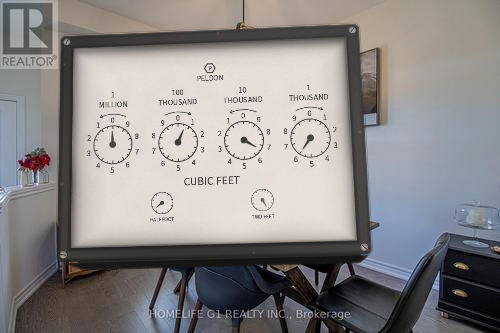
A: 6600 (ft³)
